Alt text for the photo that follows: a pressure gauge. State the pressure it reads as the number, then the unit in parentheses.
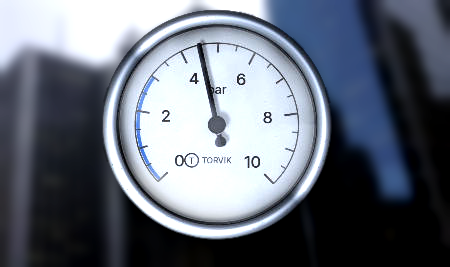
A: 4.5 (bar)
